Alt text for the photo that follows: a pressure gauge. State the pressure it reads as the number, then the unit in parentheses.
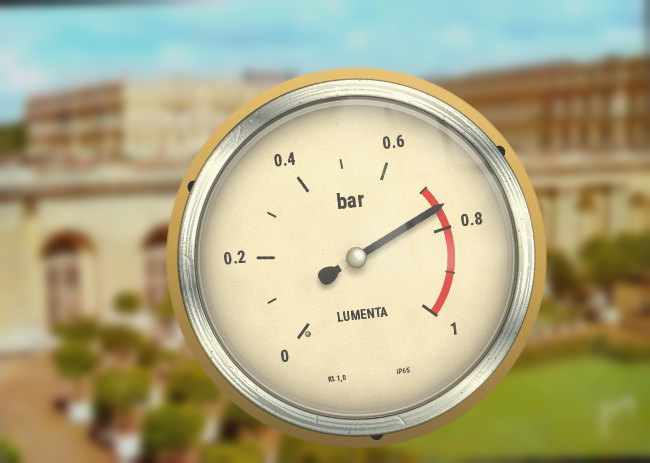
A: 0.75 (bar)
